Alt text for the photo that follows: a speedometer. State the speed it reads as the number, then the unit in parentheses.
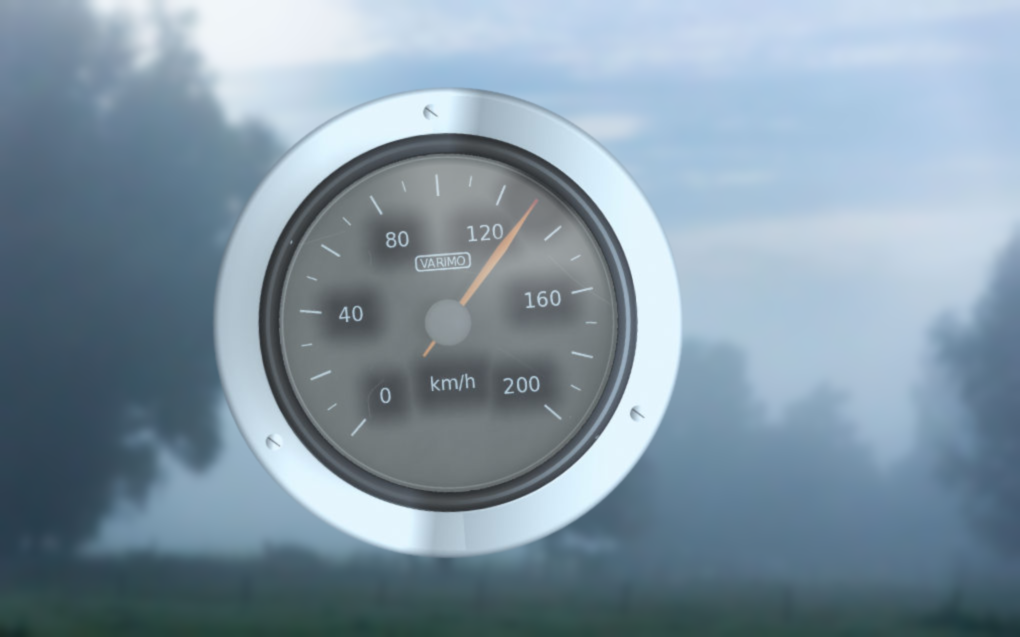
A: 130 (km/h)
